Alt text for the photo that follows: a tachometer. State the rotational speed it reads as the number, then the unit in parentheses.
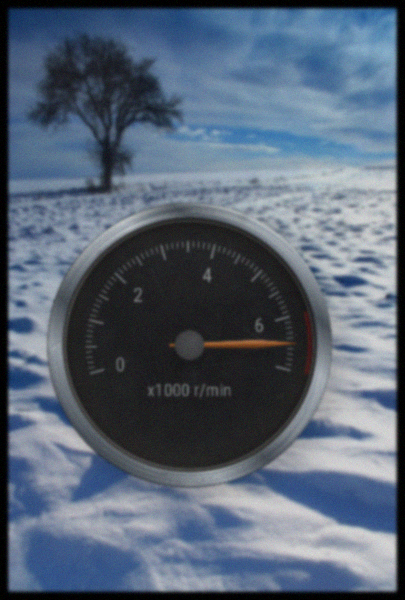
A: 6500 (rpm)
